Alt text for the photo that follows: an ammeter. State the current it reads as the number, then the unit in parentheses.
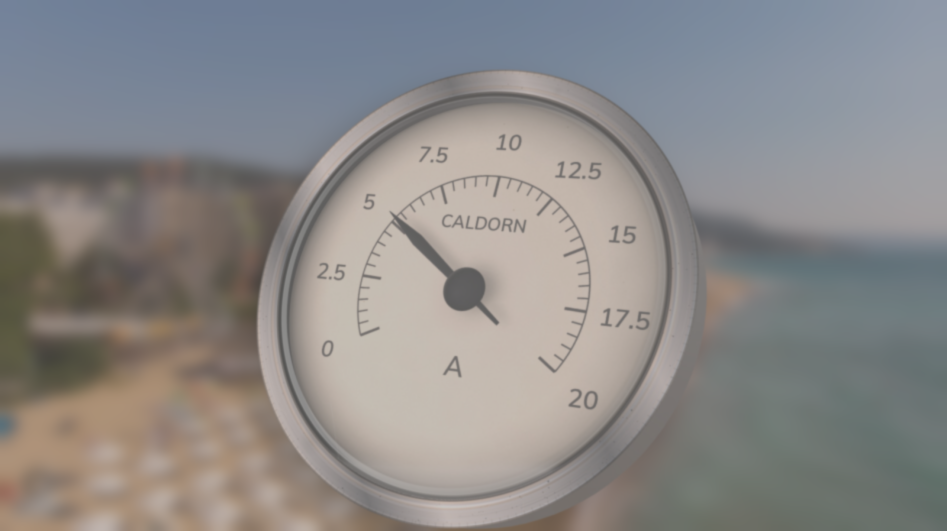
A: 5.25 (A)
